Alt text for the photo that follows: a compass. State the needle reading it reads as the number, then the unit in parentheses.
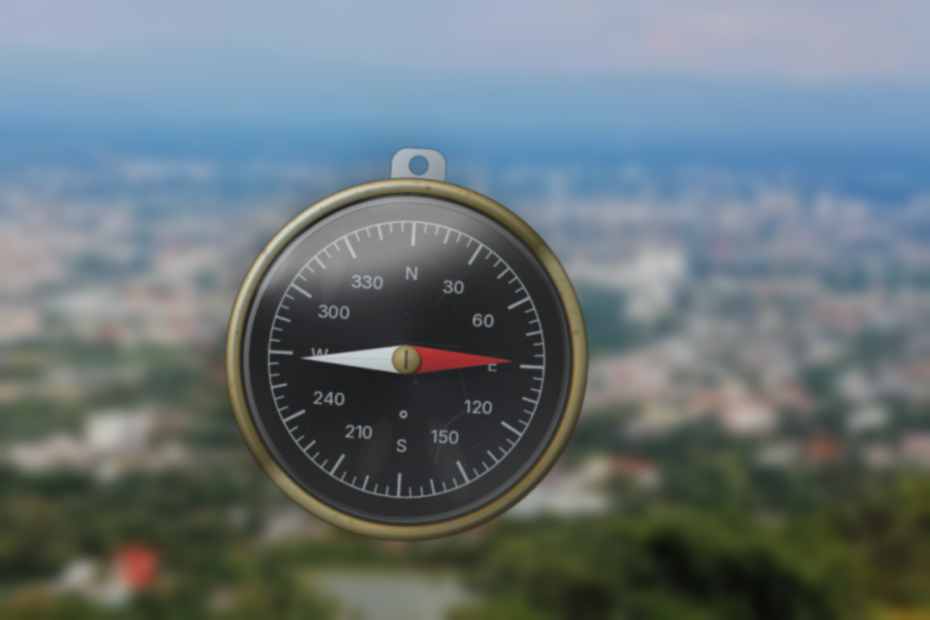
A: 87.5 (°)
